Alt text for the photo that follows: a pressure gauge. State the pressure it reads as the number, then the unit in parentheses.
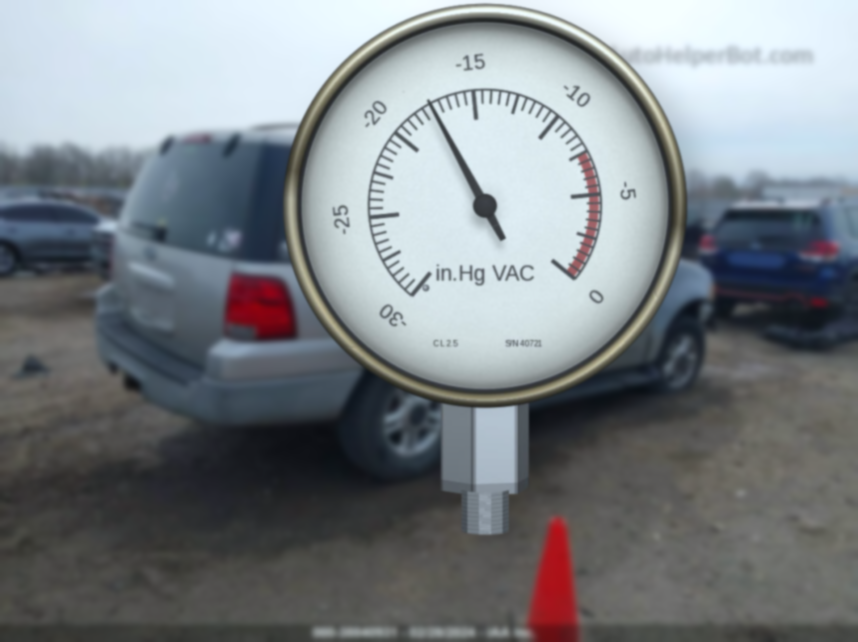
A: -17.5 (inHg)
